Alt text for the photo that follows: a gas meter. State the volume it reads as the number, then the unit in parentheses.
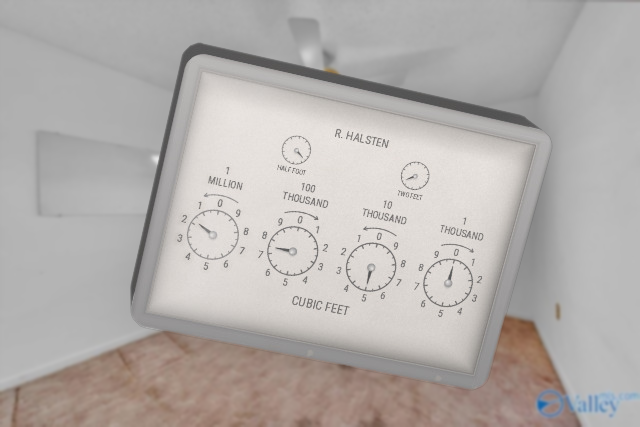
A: 175000 (ft³)
